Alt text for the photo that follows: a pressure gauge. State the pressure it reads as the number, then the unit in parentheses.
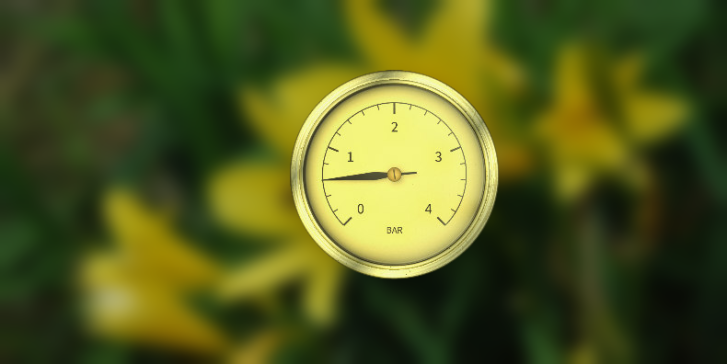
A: 0.6 (bar)
